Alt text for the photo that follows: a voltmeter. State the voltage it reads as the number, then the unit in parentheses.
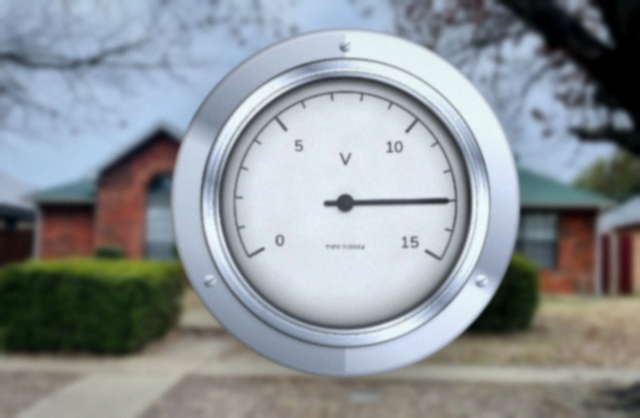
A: 13 (V)
